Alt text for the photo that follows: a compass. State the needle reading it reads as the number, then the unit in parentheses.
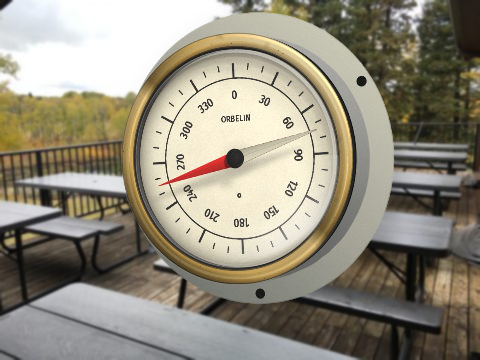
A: 255 (°)
